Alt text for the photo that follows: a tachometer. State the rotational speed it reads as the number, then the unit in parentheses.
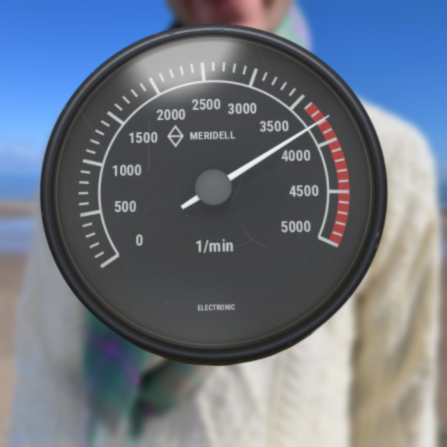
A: 3800 (rpm)
